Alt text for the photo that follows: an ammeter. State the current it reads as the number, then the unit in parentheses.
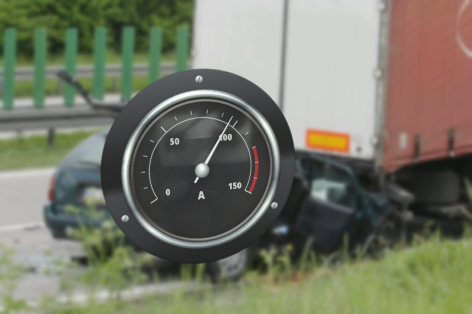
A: 95 (A)
